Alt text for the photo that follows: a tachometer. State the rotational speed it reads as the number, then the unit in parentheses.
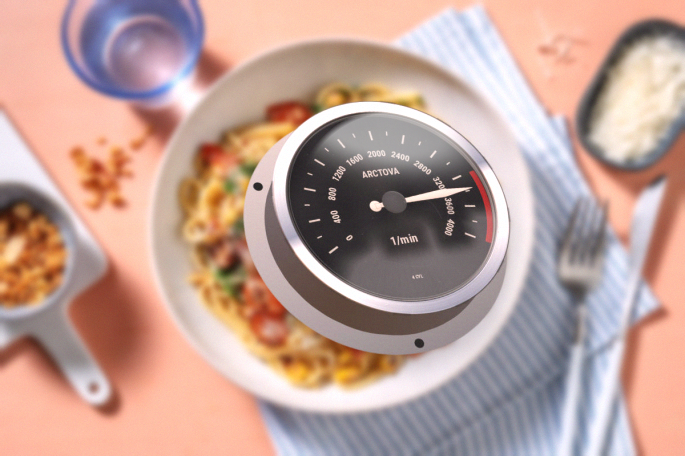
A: 3400 (rpm)
